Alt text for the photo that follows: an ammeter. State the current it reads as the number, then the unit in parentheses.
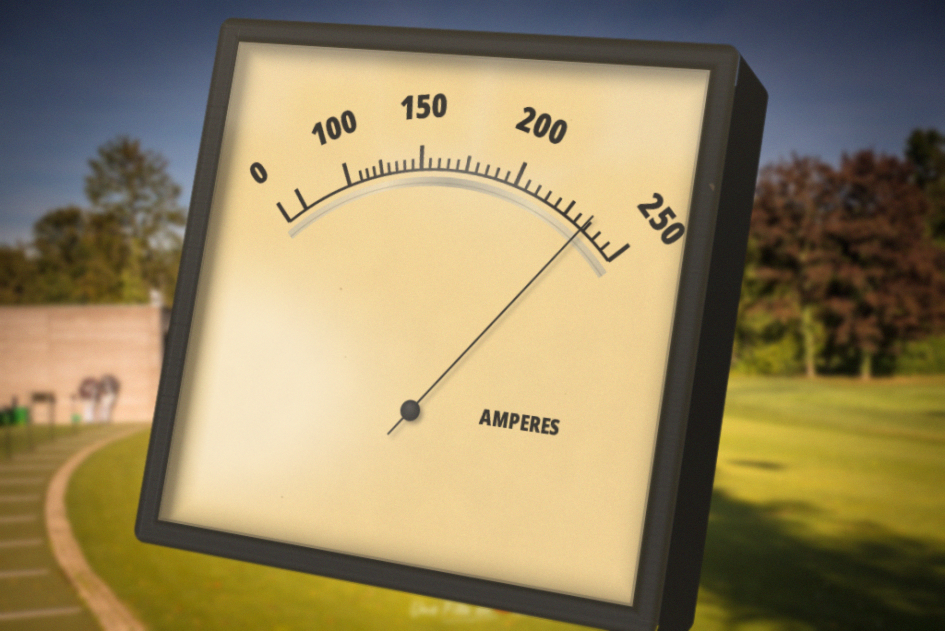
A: 235 (A)
